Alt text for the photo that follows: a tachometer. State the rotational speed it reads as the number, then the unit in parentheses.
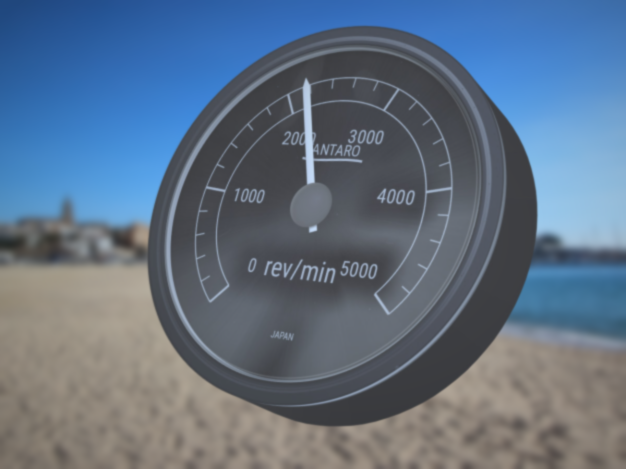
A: 2200 (rpm)
